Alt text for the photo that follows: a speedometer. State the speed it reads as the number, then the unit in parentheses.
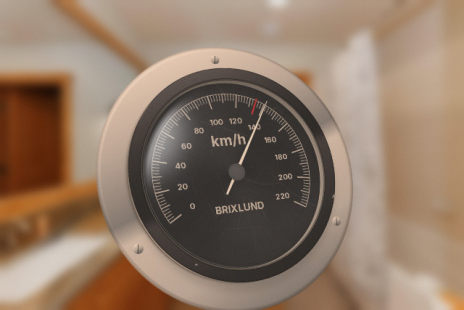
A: 140 (km/h)
